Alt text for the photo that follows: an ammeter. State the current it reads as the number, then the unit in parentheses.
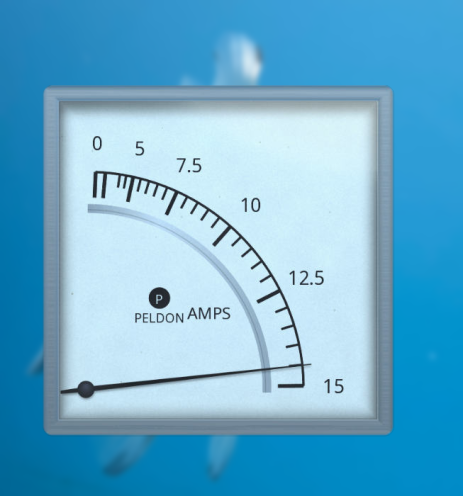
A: 14.5 (A)
